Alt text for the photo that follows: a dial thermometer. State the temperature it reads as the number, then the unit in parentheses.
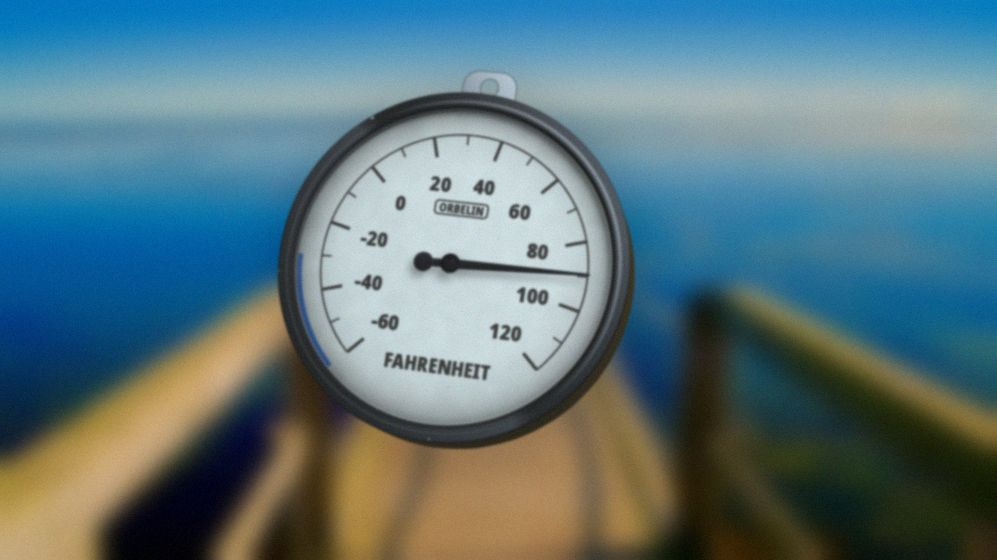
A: 90 (°F)
